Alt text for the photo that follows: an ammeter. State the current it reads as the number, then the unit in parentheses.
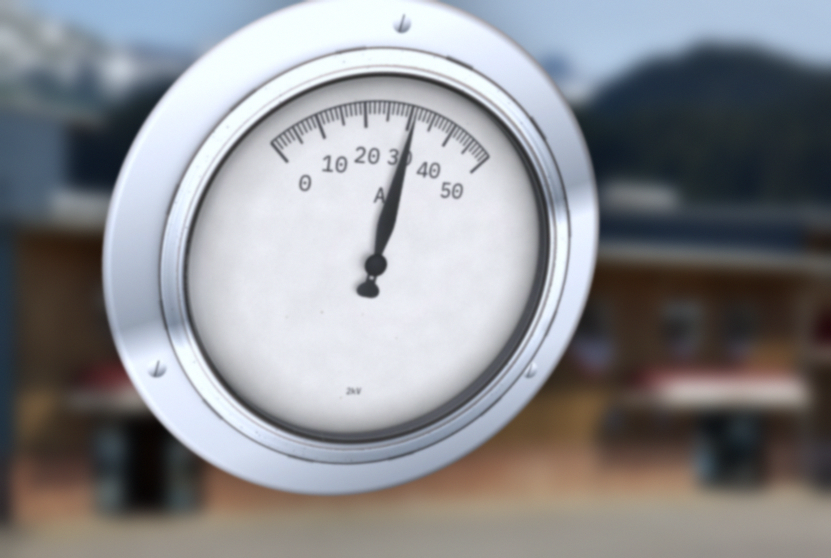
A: 30 (A)
